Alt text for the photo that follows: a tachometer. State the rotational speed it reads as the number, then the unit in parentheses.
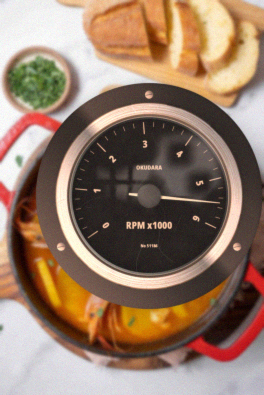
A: 5500 (rpm)
